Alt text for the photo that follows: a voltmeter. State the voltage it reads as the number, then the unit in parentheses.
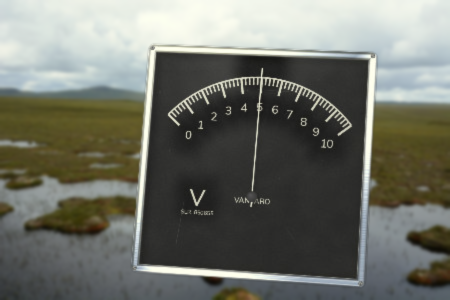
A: 5 (V)
